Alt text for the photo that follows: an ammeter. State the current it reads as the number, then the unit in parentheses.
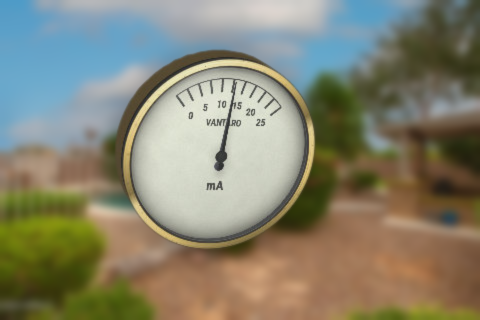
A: 12.5 (mA)
